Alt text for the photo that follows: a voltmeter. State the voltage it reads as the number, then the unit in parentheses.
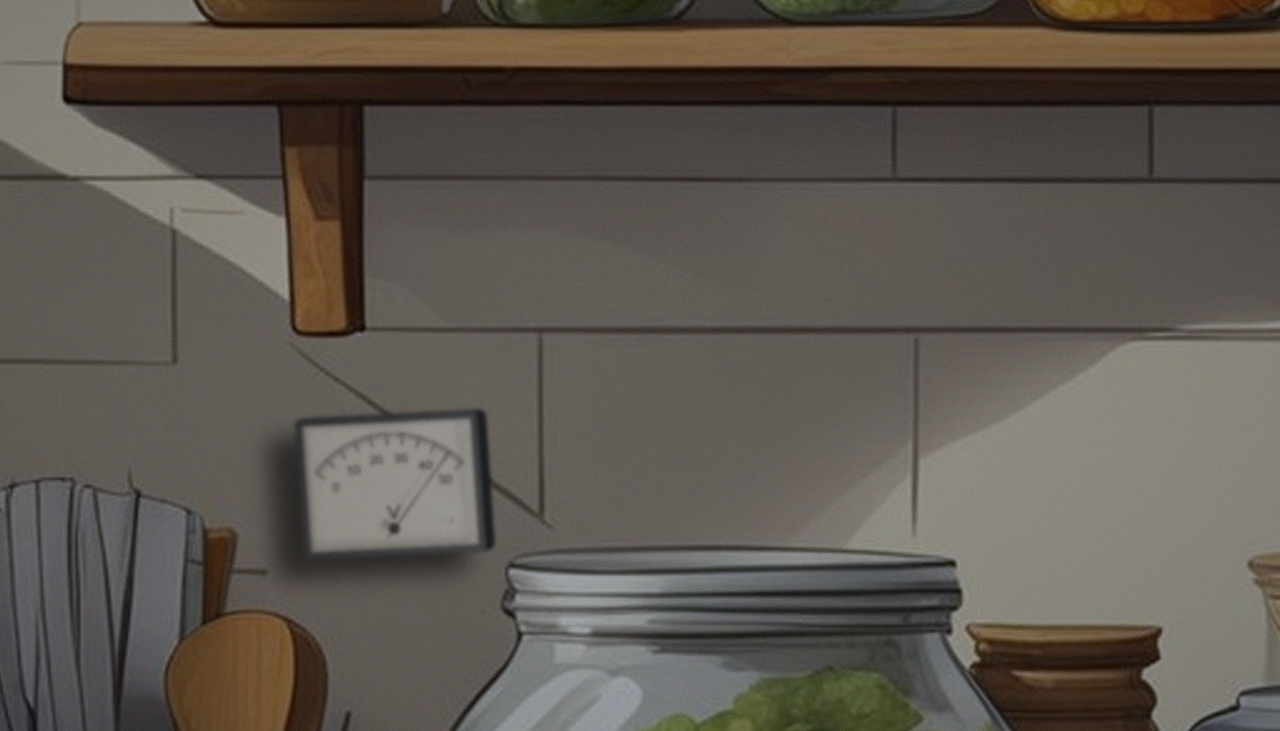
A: 45 (V)
